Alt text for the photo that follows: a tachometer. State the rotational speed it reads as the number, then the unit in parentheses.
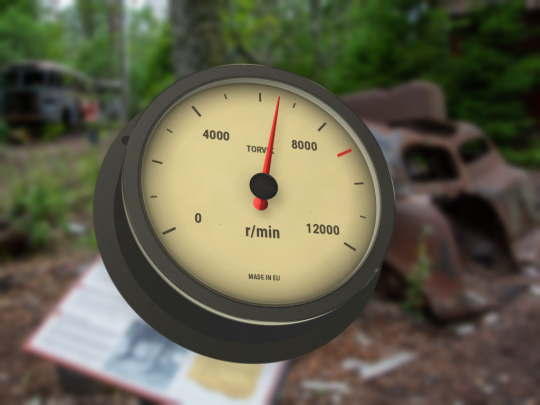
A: 6500 (rpm)
